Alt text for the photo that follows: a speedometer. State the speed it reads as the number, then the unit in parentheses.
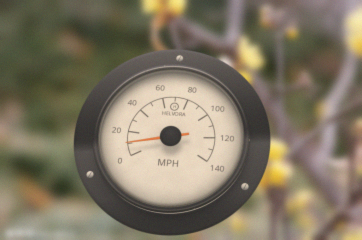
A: 10 (mph)
